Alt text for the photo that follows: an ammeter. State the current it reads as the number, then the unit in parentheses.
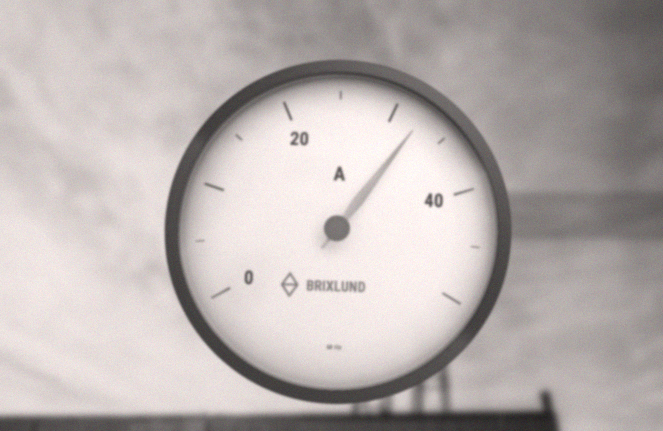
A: 32.5 (A)
